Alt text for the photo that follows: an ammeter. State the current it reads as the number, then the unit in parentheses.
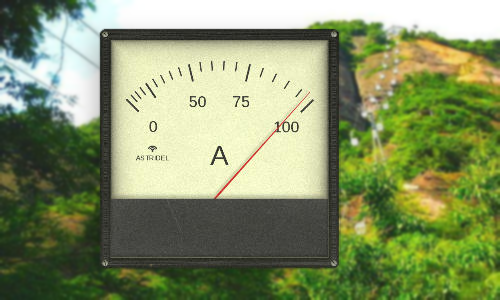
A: 97.5 (A)
